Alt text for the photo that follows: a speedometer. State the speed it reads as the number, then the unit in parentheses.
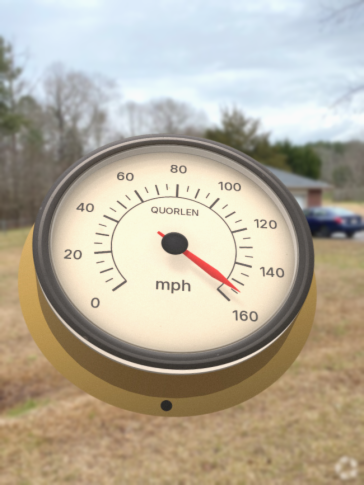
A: 155 (mph)
